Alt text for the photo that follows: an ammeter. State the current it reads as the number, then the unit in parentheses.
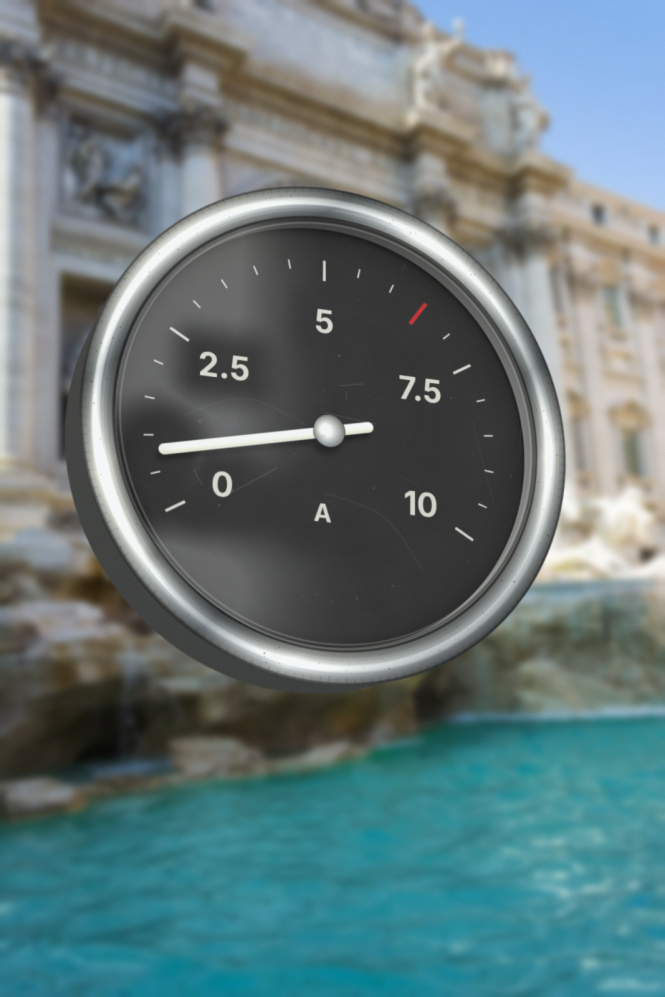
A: 0.75 (A)
